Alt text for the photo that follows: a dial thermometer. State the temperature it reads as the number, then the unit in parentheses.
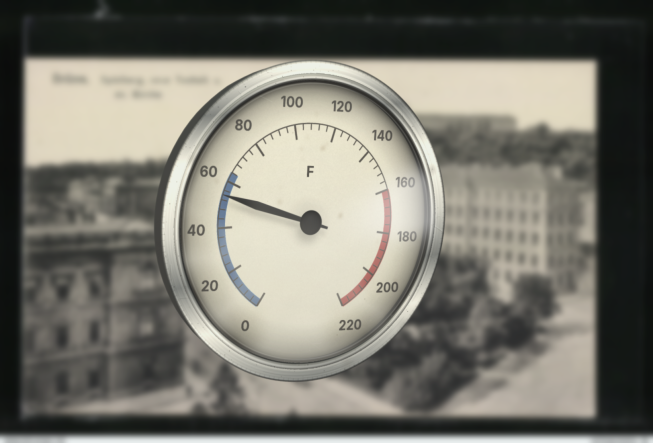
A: 54 (°F)
